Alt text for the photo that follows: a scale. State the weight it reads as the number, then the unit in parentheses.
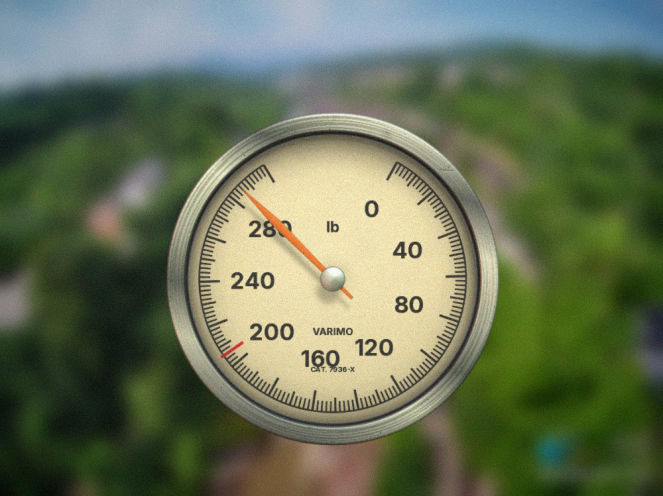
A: 286 (lb)
